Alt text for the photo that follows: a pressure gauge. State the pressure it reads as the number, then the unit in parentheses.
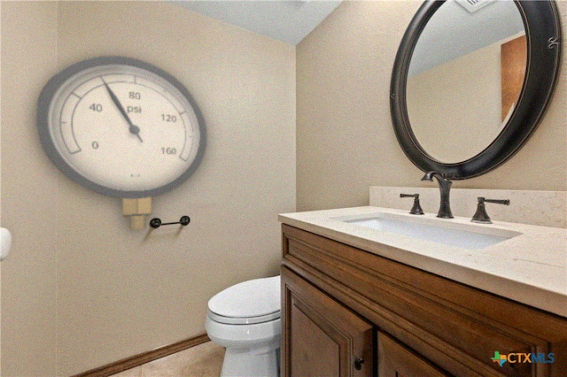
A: 60 (psi)
